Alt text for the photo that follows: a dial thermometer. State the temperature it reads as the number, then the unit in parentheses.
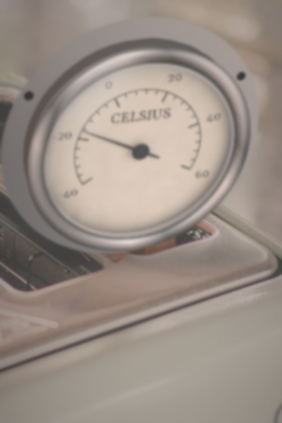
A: -16 (°C)
